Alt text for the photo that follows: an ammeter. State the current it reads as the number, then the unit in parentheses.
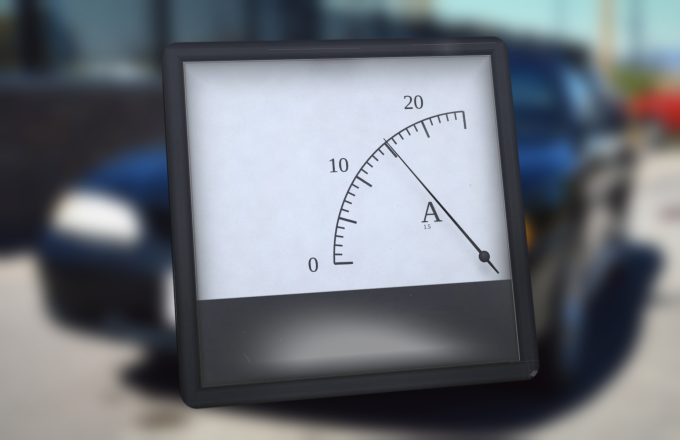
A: 15 (A)
